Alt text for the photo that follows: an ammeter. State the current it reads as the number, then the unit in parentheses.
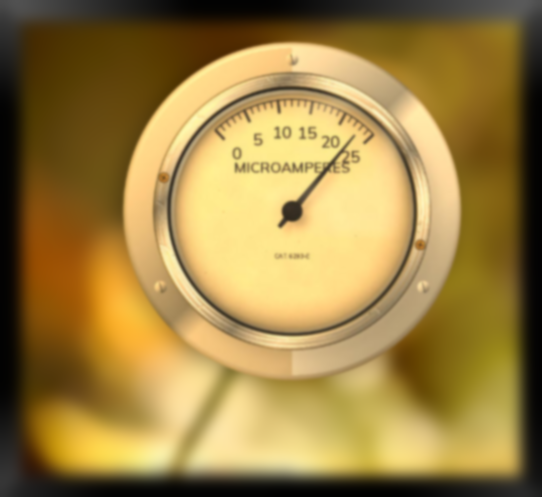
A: 23 (µA)
